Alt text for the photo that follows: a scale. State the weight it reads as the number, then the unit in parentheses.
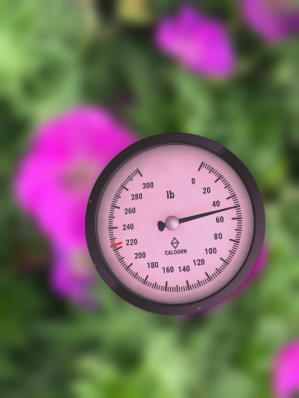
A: 50 (lb)
